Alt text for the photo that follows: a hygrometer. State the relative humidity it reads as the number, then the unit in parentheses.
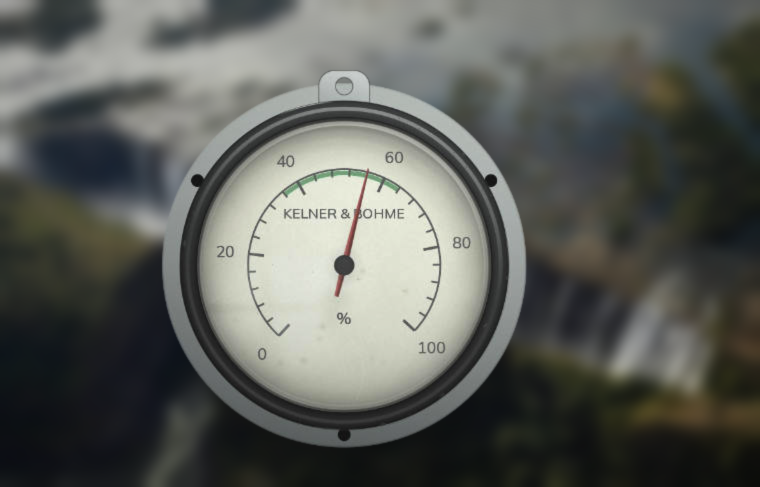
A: 56 (%)
